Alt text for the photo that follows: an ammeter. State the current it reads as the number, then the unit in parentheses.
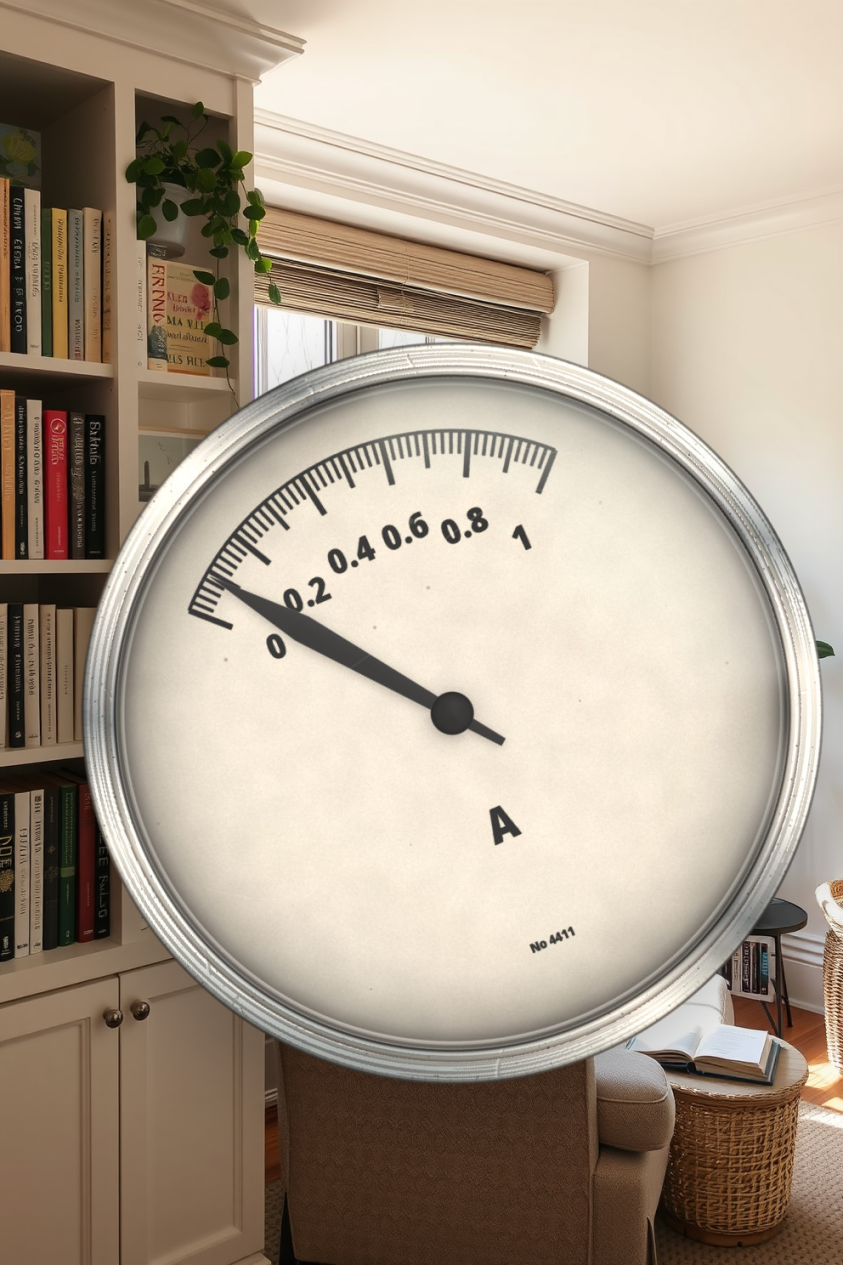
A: 0.09 (A)
